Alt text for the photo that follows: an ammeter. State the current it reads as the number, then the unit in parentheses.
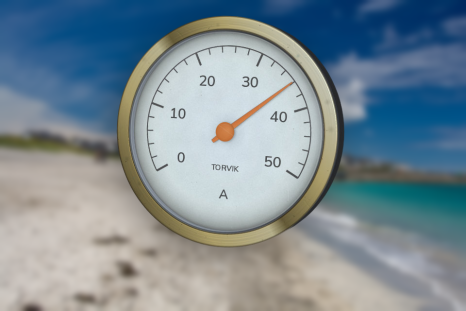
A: 36 (A)
